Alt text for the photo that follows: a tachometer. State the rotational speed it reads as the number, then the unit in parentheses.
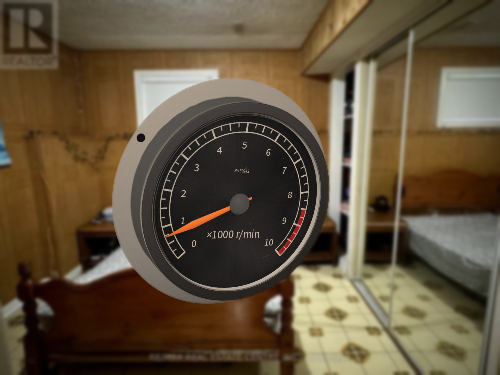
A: 750 (rpm)
